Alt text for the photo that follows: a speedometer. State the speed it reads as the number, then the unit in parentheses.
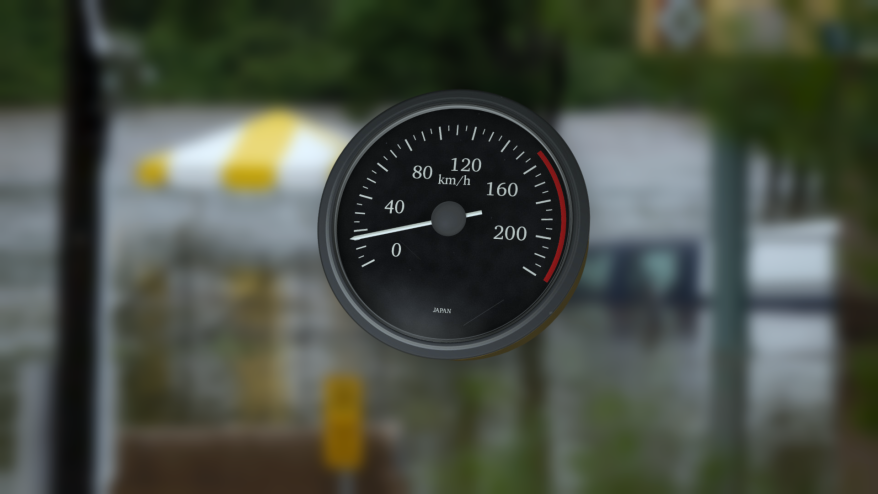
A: 15 (km/h)
